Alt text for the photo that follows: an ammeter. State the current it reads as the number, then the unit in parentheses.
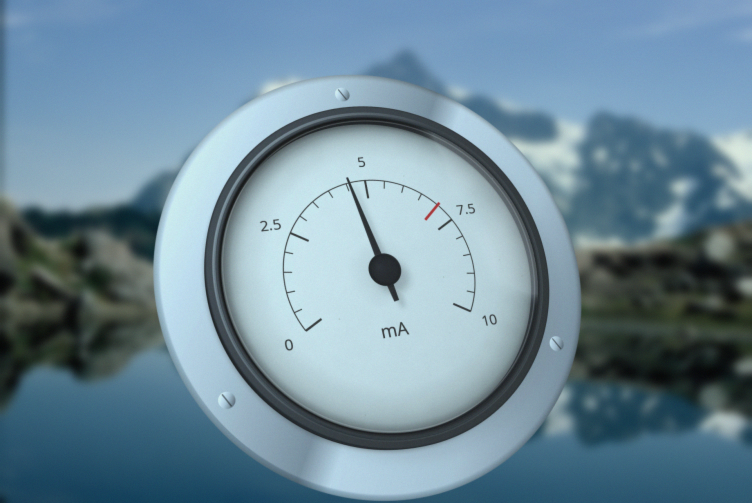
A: 4.5 (mA)
